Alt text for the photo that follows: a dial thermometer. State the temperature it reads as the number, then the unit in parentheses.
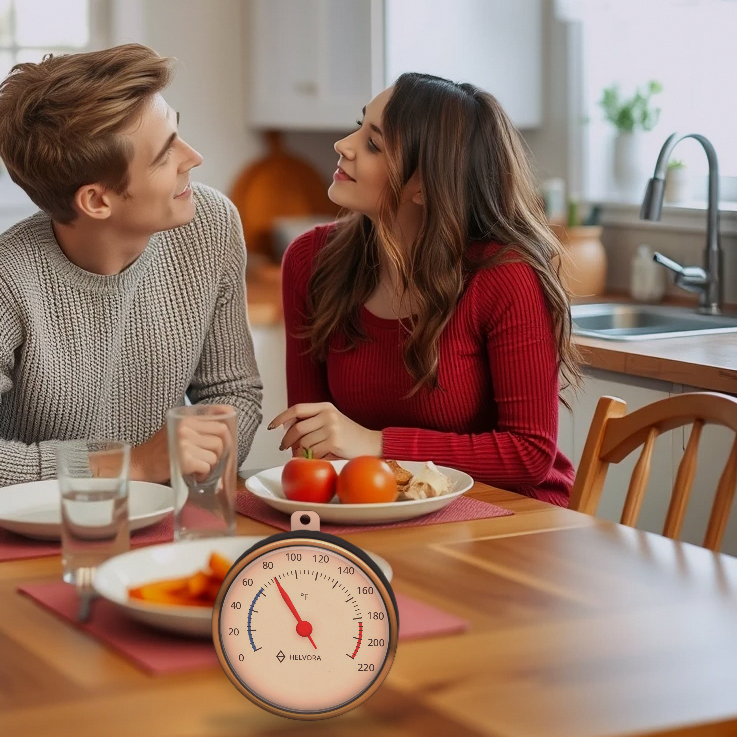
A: 80 (°F)
